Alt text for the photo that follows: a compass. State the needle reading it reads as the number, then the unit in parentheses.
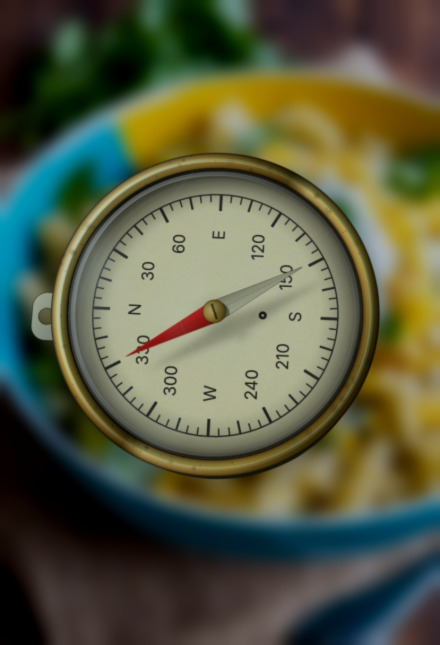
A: 330 (°)
